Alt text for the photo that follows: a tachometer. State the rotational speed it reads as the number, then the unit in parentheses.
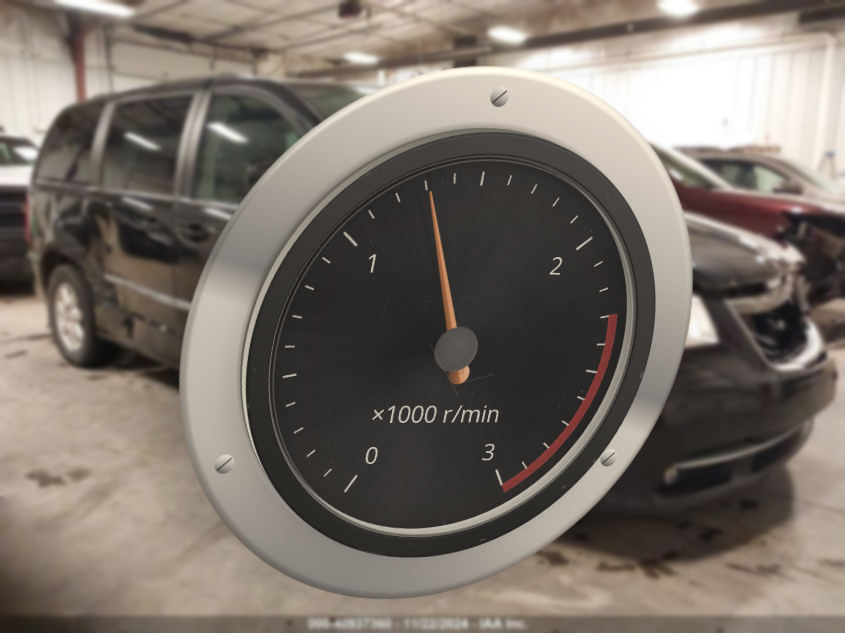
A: 1300 (rpm)
